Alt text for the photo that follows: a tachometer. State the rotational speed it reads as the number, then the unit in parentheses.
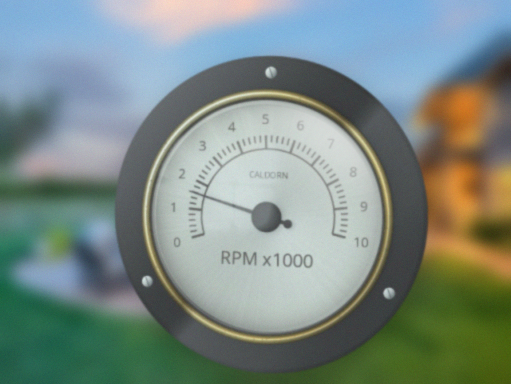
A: 1600 (rpm)
